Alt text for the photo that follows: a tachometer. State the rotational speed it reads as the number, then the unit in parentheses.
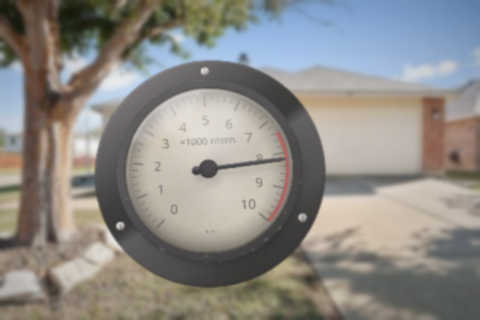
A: 8200 (rpm)
